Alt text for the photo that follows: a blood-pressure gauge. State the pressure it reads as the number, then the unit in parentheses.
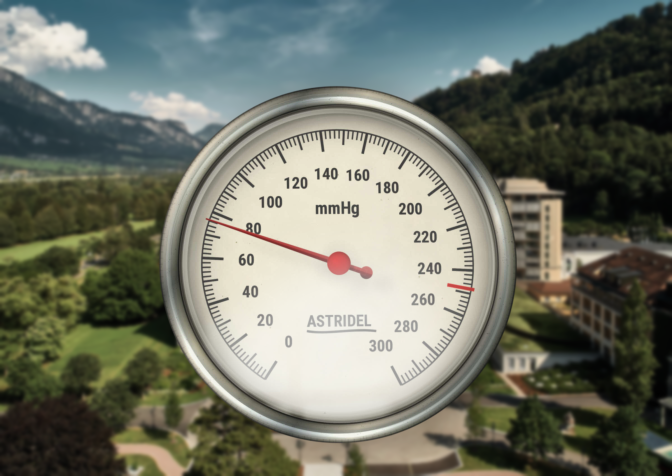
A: 76 (mmHg)
